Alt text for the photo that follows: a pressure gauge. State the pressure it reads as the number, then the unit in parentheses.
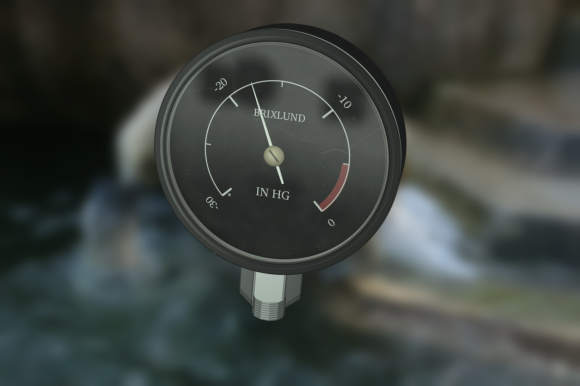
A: -17.5 (inHg)
